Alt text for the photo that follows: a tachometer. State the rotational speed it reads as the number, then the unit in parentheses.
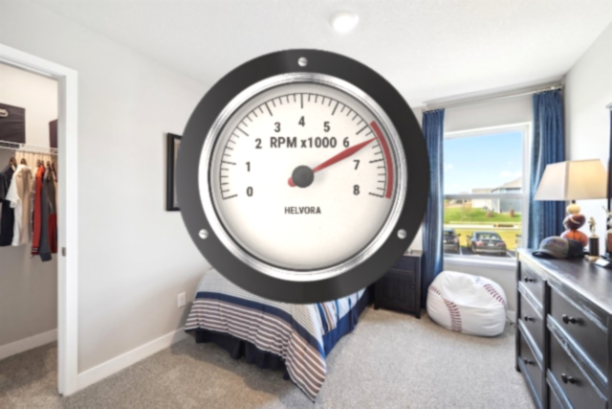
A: 6400 (rpm)
